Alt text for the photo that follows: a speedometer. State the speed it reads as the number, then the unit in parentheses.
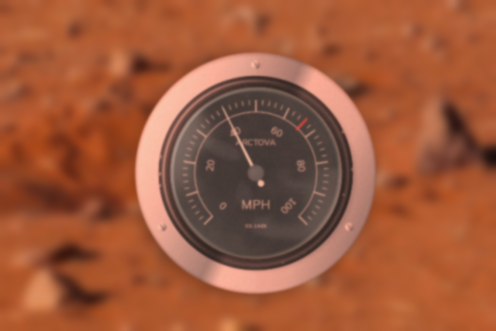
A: 40 (mph)
